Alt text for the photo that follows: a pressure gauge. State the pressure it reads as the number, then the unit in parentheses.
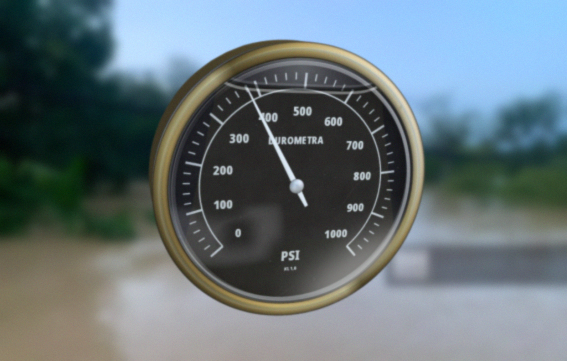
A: 380 (psi)
